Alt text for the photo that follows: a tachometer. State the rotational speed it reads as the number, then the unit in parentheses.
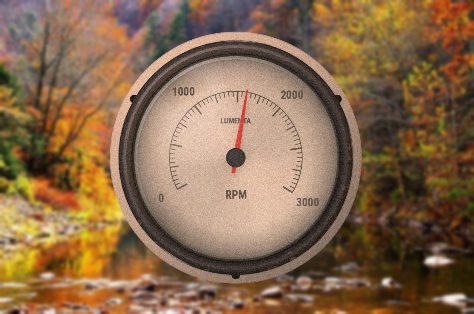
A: 1600 (rpm)
